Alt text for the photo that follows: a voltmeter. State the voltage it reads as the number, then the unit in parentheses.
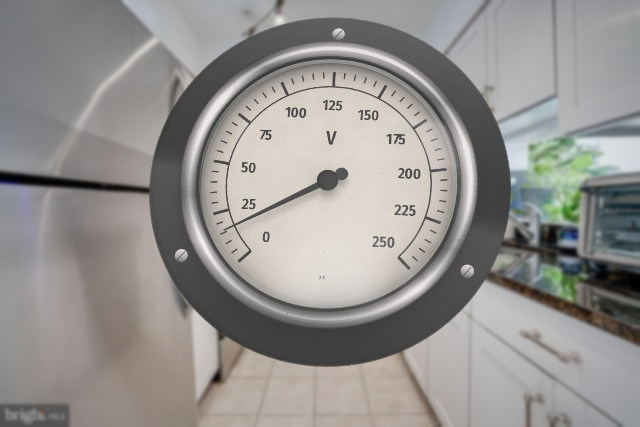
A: 15 (V)
